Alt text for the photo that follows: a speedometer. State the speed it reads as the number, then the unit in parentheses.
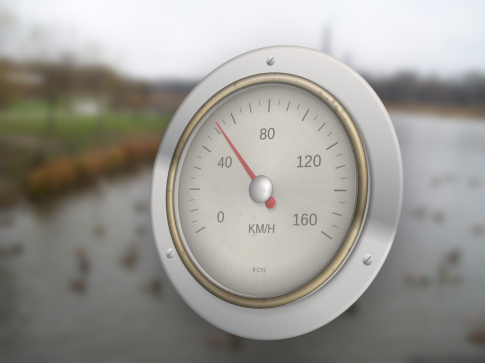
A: 52.5 (km/h)
